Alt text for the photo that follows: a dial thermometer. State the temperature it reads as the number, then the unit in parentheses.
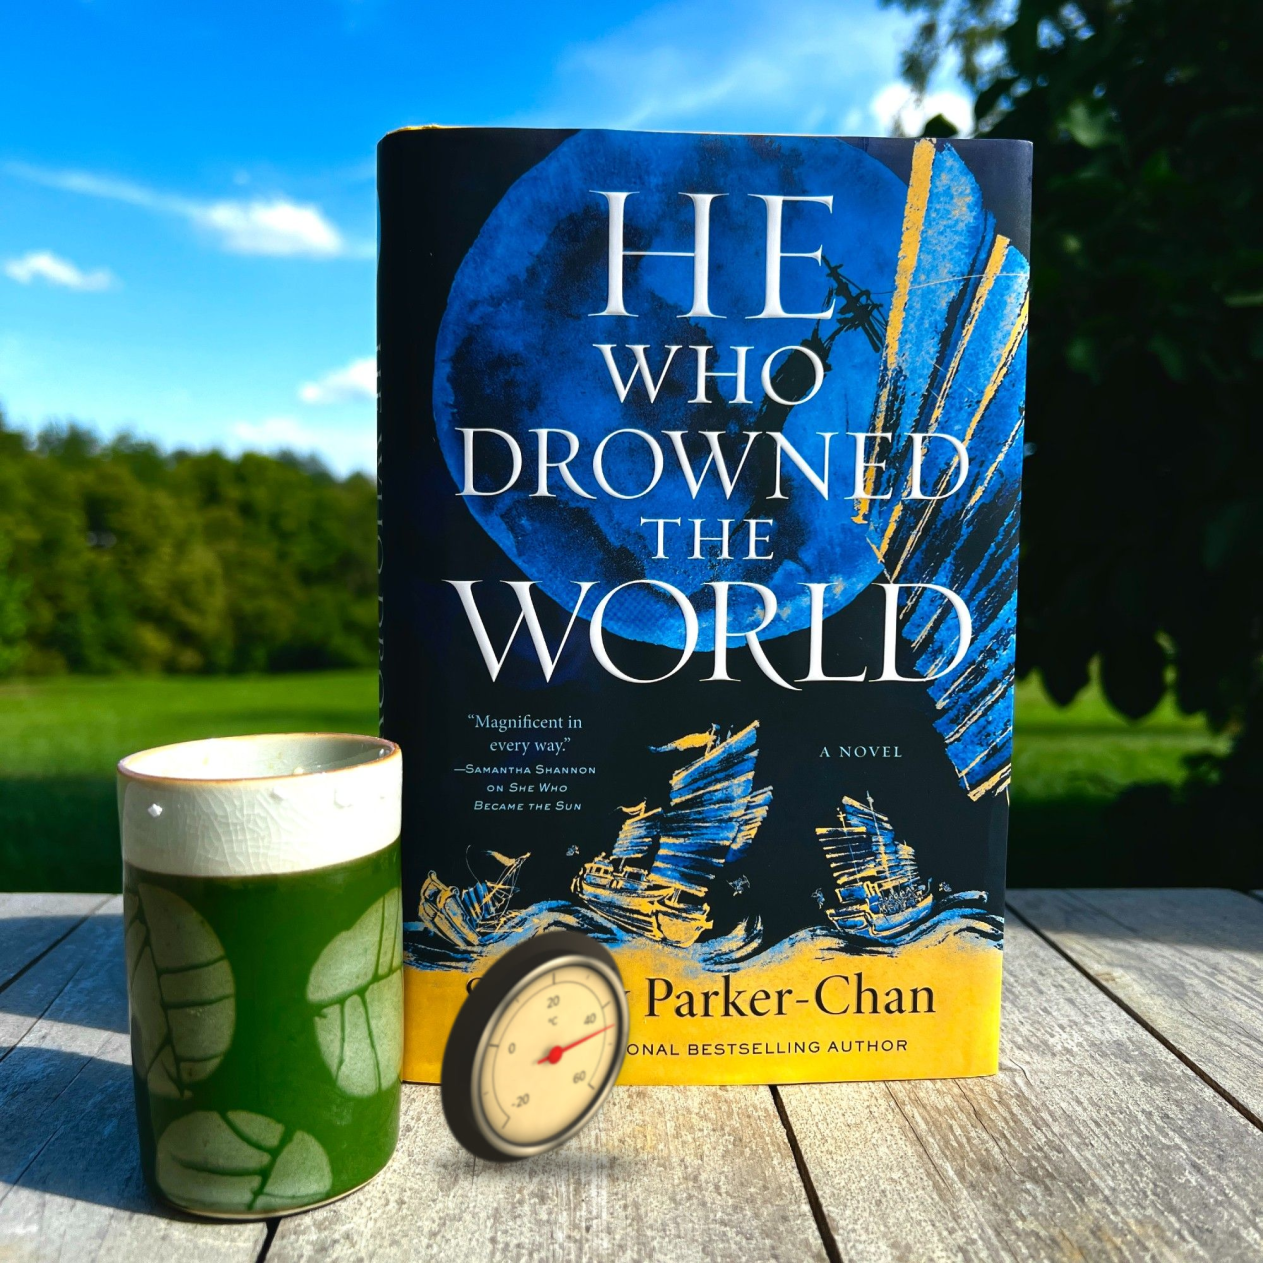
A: 45 (°C)
